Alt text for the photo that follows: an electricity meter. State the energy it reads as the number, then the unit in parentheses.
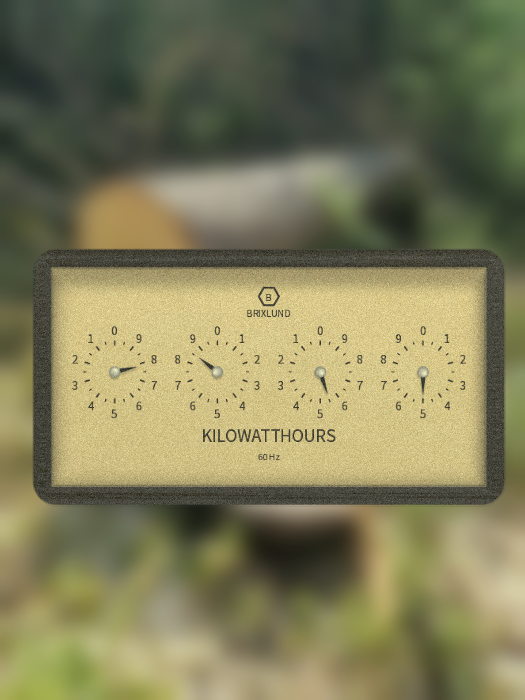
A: 7855 (kWh)
